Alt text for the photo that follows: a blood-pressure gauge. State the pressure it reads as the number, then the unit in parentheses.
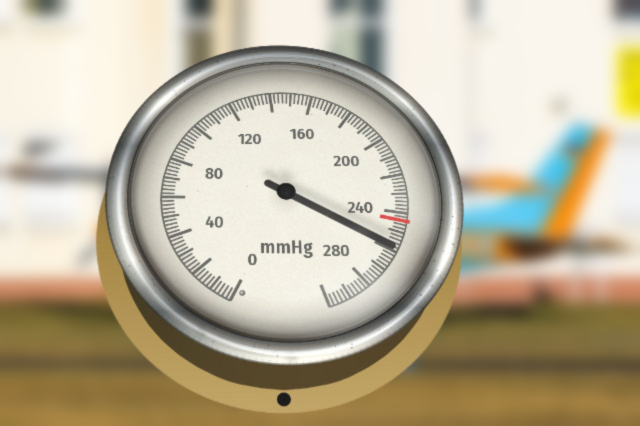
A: 260 (mmHg)
